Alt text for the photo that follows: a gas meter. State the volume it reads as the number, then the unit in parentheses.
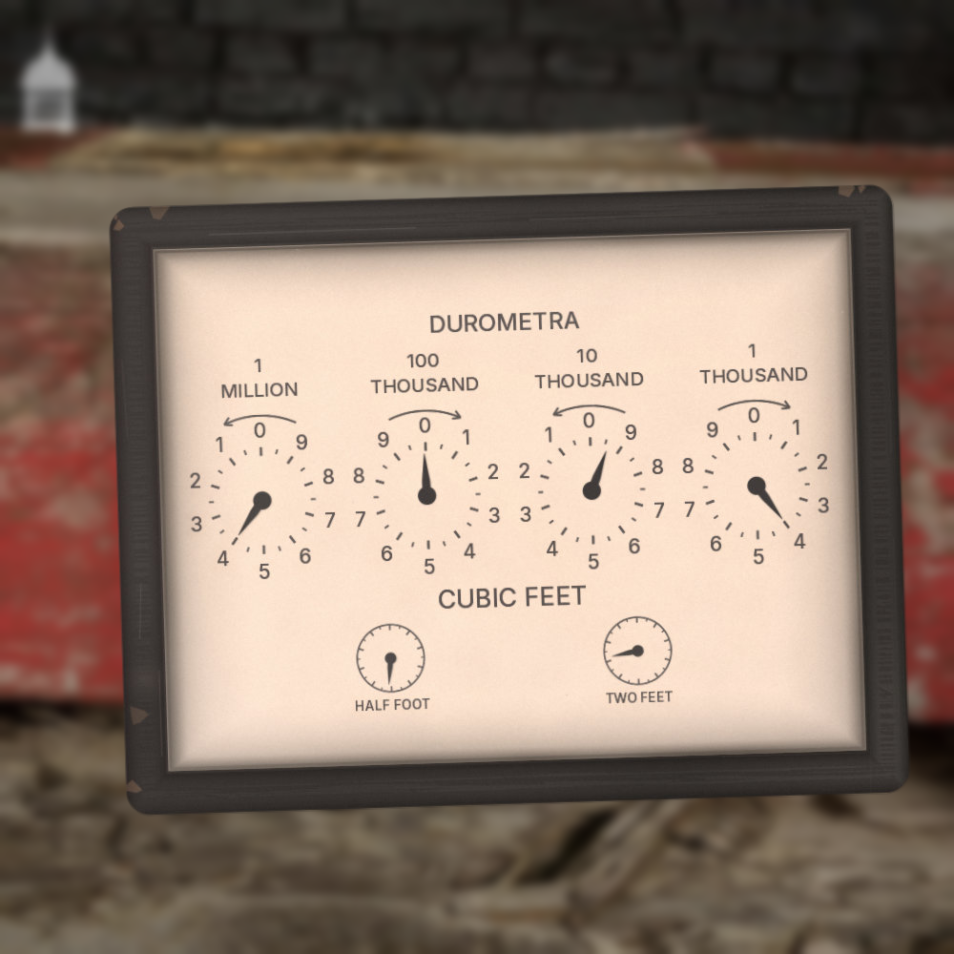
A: 399400 (ft³)
